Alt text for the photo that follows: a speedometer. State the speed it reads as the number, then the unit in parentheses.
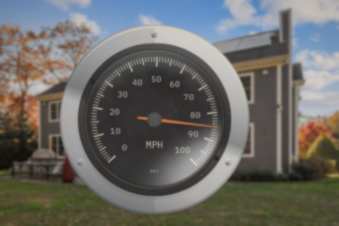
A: 85 (mph)
